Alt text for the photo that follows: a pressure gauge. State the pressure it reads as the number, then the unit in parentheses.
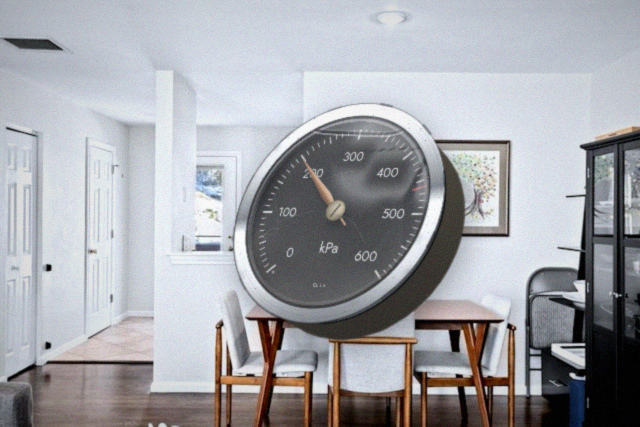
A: 200 (kPa)
